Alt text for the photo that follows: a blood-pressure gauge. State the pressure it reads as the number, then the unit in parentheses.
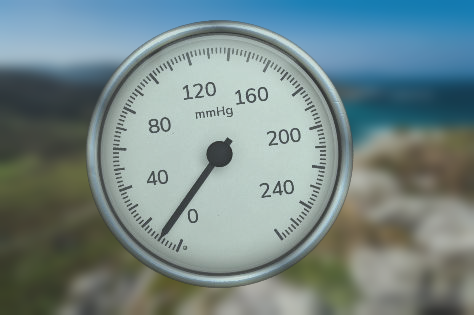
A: 10 (mmHg)
